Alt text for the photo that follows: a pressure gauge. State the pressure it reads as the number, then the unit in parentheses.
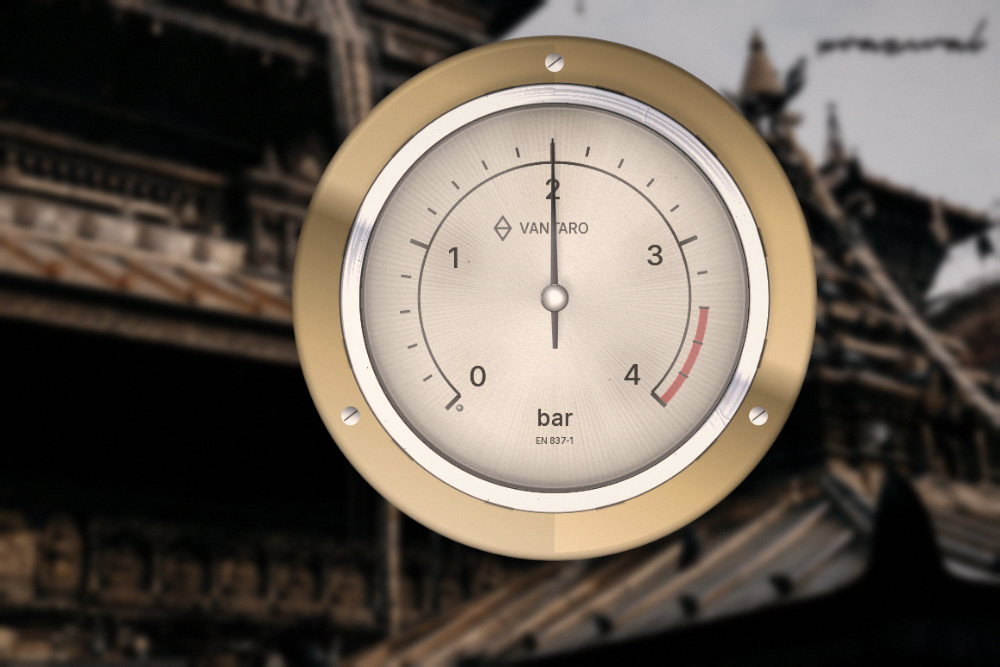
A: 2 (bar)
